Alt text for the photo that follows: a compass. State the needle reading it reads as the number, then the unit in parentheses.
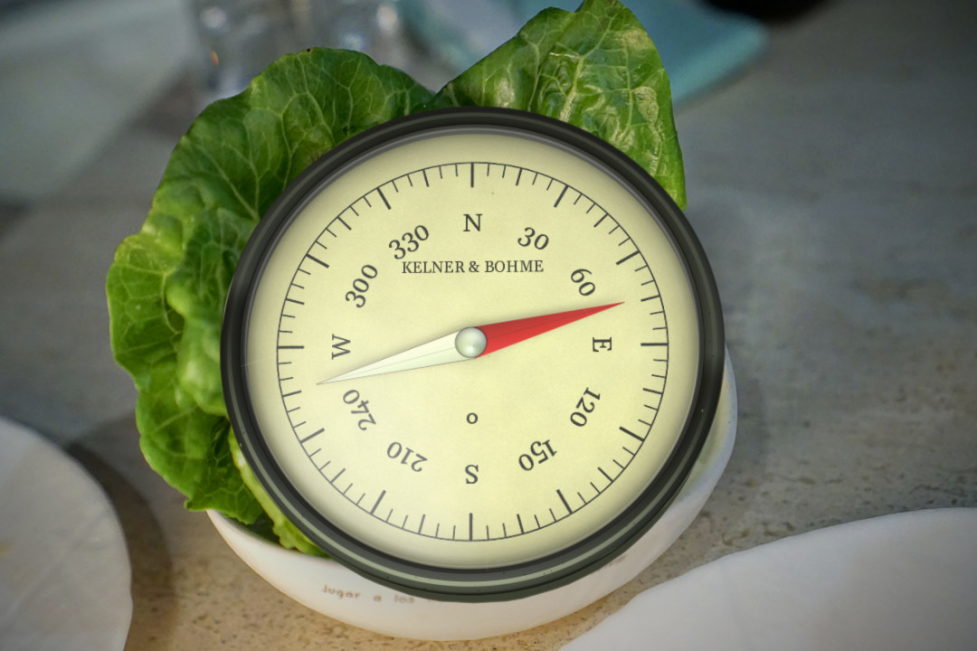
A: 75 (°)
